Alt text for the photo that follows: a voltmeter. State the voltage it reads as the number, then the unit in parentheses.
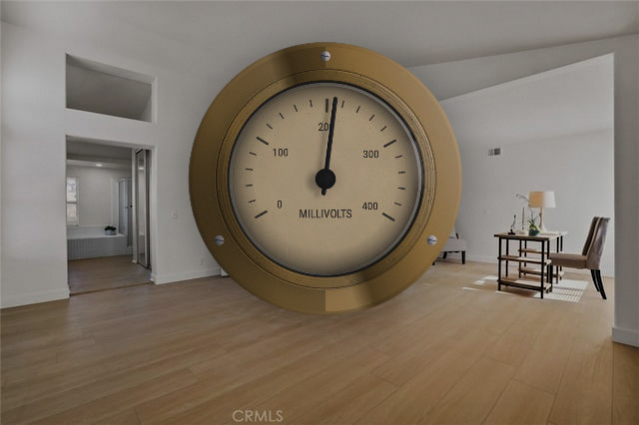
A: 210 (mV)
